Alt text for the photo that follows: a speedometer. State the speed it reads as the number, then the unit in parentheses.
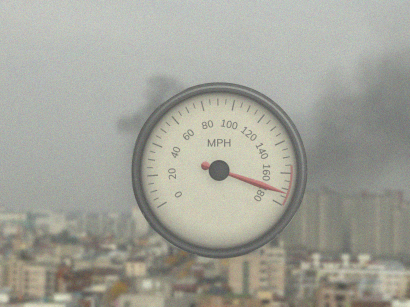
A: 172.5 (mph)
